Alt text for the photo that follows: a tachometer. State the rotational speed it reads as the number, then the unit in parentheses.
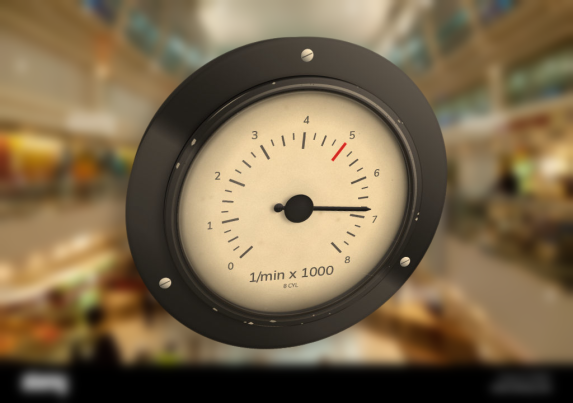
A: 6750 (rpm)
